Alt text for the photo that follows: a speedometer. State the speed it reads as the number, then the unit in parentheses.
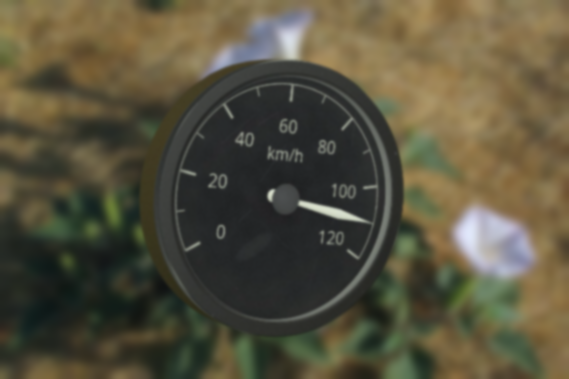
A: 110 (km/h)
